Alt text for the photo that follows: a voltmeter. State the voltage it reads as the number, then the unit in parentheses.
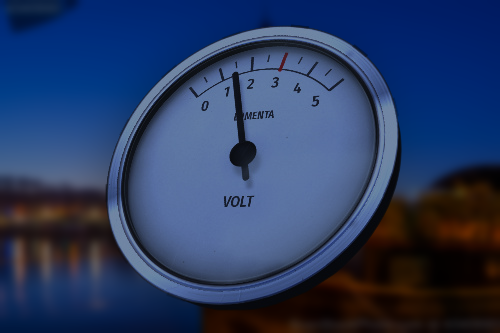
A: 1.5 (V)
